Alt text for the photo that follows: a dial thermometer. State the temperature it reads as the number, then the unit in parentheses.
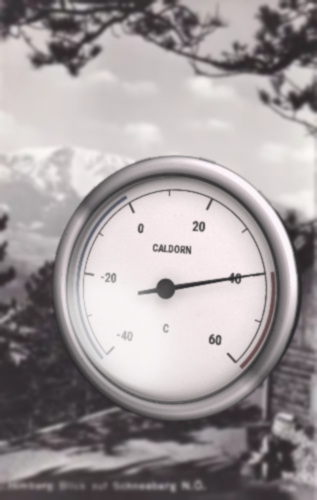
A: 40 (°C)
